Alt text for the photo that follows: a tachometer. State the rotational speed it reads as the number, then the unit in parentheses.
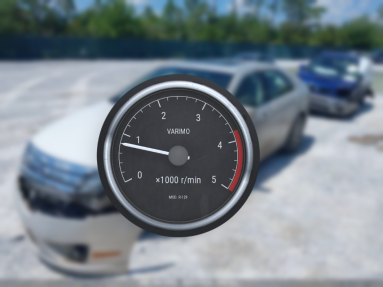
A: 800 (rpm)
